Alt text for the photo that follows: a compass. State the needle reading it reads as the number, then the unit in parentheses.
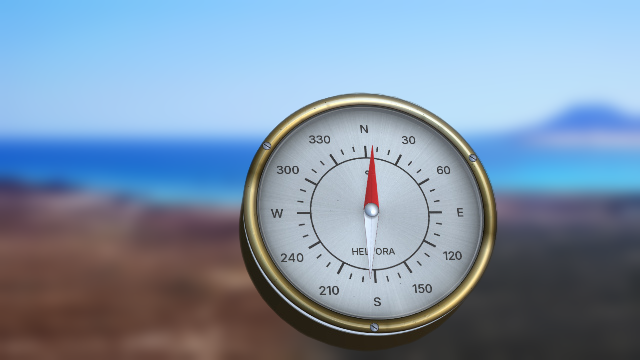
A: 5 (°)
